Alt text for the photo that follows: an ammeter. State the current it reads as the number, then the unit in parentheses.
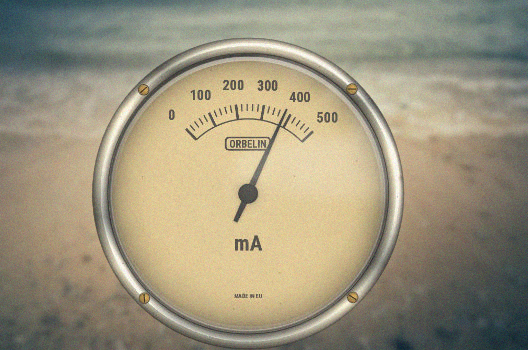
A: 380 (mA)
